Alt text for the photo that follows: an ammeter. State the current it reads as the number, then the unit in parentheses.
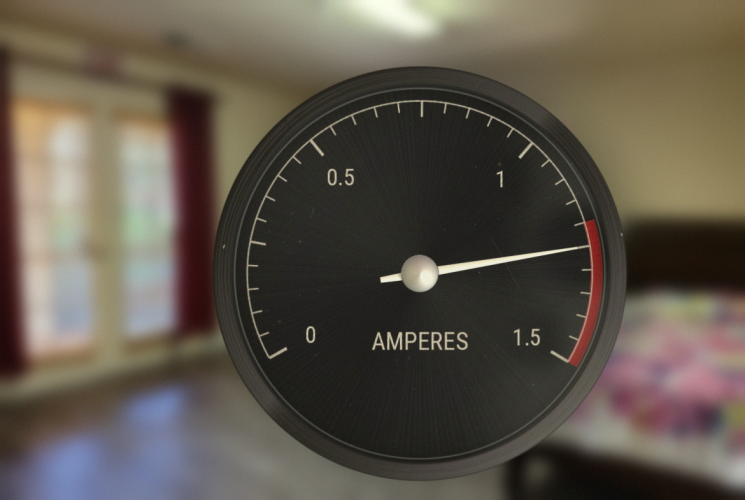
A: 1.25 (A)
